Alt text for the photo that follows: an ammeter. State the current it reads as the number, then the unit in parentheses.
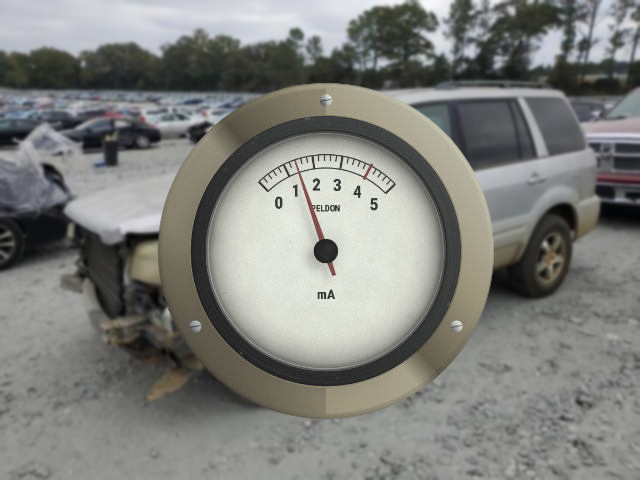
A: 1.4 (mA)
